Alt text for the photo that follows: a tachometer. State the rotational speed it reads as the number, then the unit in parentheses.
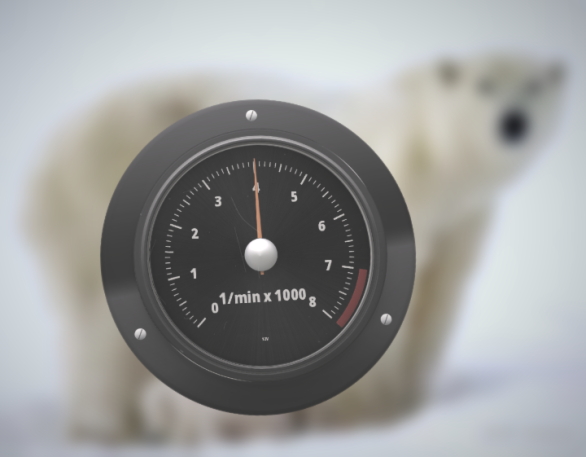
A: 4000 (rpm)
